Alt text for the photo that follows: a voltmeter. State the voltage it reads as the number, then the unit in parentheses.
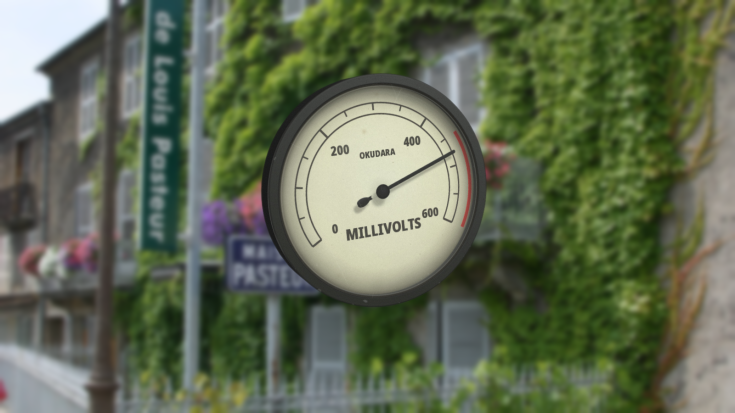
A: 475 (mV)
